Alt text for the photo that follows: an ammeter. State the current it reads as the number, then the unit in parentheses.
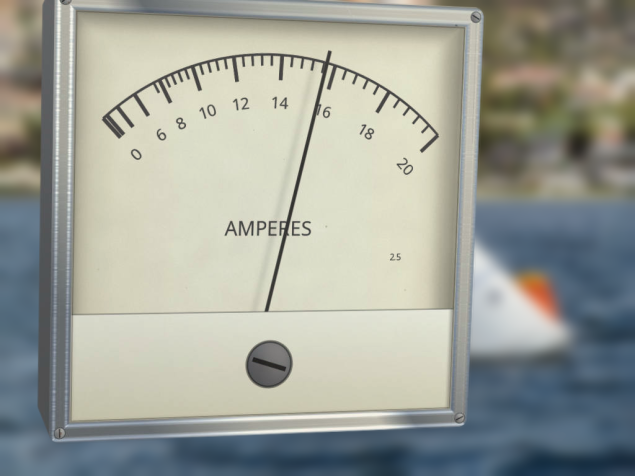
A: 15.6 (A)
